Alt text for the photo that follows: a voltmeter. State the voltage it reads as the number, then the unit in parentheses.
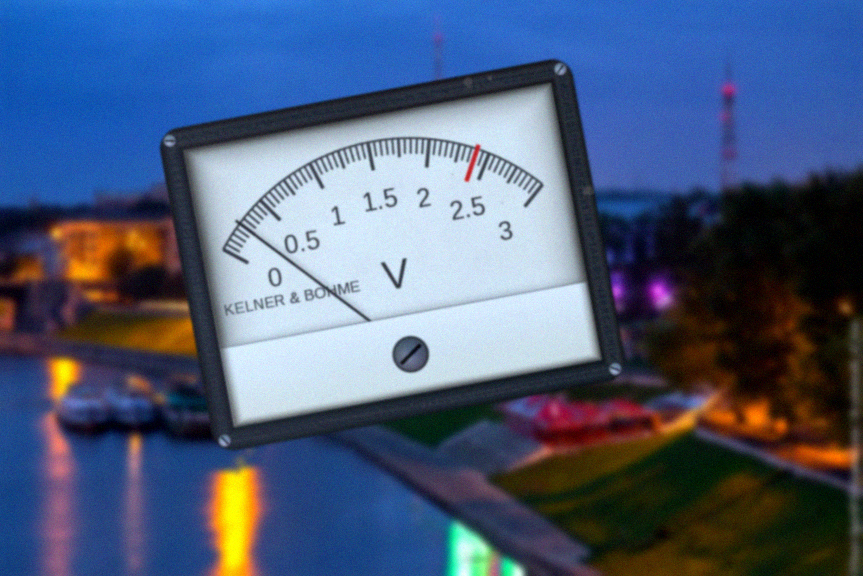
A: 0.25 (V)
